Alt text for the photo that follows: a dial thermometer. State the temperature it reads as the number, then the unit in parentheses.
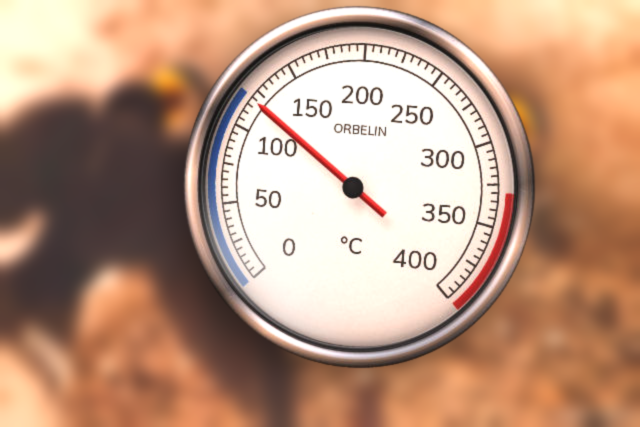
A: 120 (°C)
